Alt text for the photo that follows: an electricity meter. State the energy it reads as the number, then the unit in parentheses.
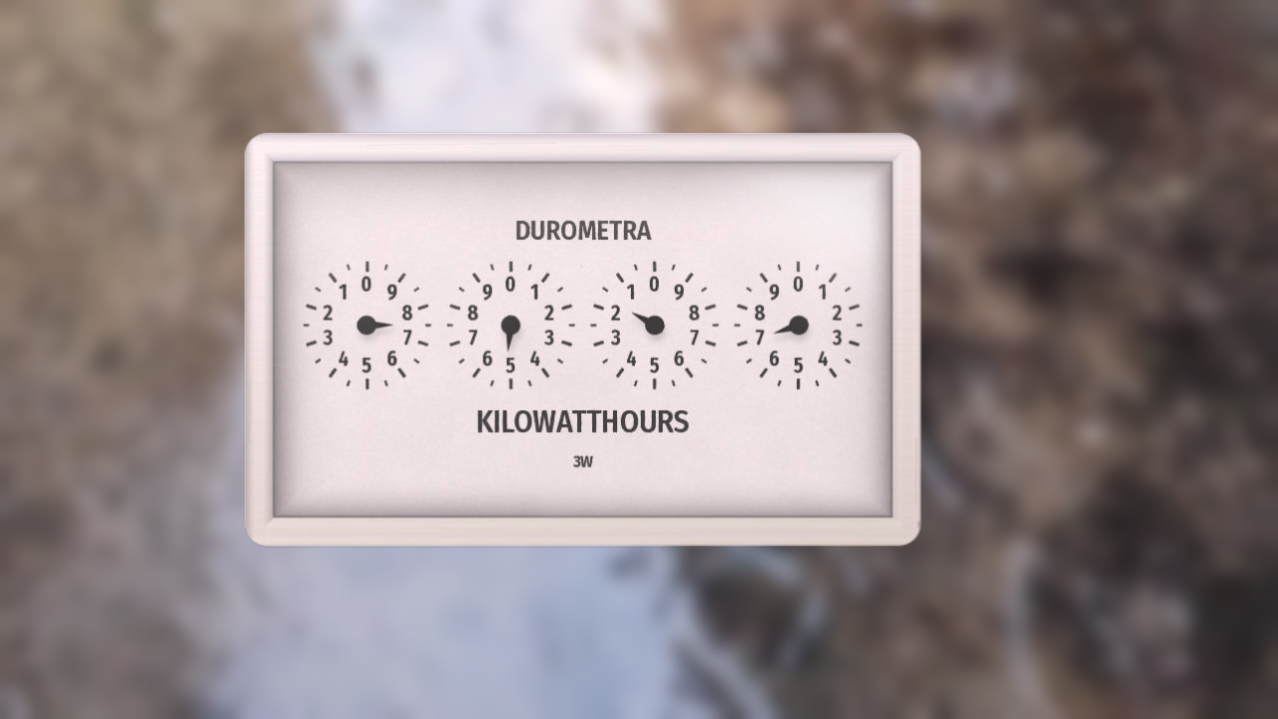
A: 7517 (kWh)
